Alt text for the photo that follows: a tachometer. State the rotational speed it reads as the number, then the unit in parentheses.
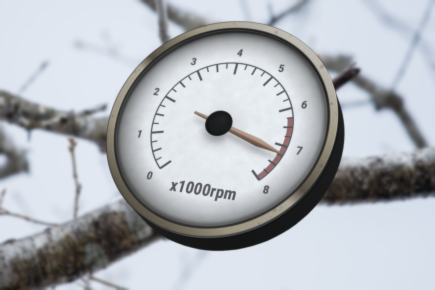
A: 7250 (rpm)
